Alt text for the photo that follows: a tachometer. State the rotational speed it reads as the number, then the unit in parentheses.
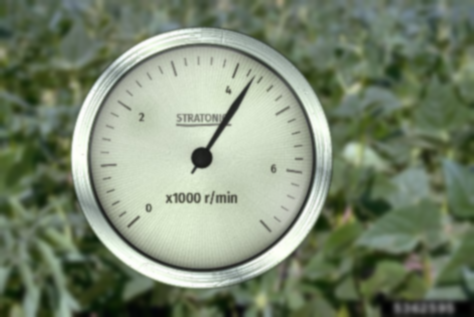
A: 4300 (rpm)
